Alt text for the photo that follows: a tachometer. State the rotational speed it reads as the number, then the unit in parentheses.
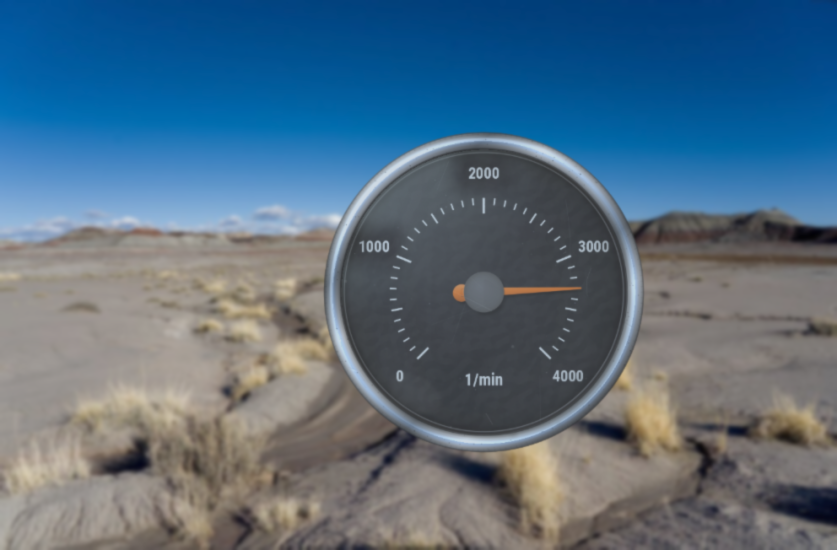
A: 3300 (rpm)
